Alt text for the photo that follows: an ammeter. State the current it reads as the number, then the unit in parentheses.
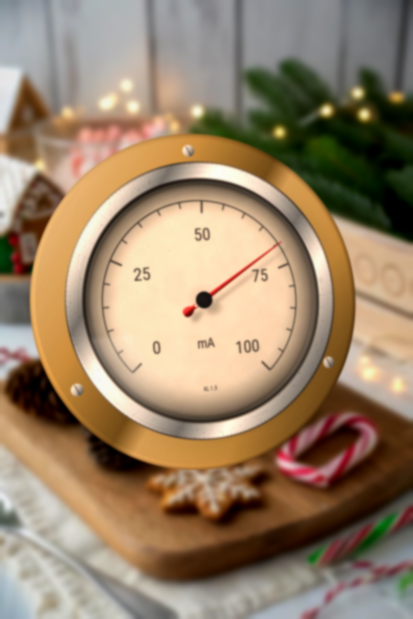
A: 70 (mA)
